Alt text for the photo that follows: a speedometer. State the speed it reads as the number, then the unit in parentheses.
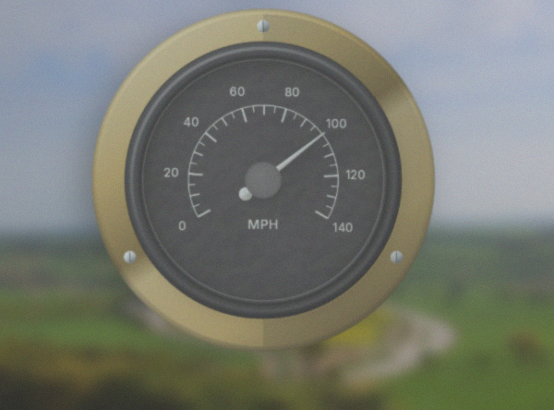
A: 100 (mph)
